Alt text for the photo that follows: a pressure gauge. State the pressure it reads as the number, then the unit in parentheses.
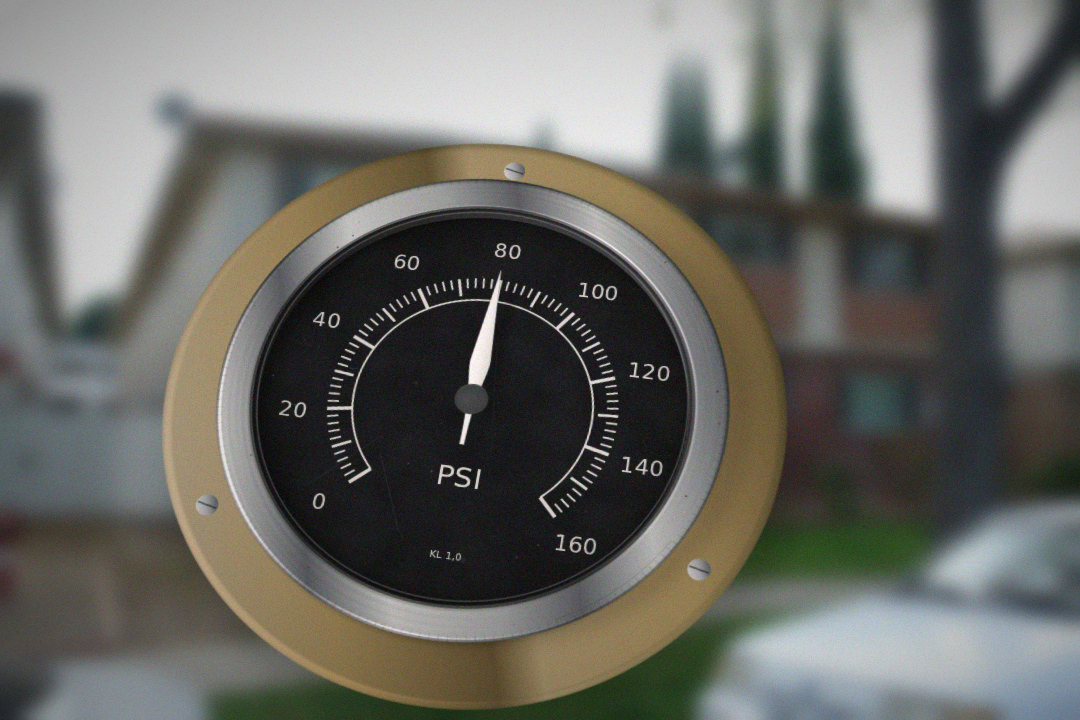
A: 80 (psi)
